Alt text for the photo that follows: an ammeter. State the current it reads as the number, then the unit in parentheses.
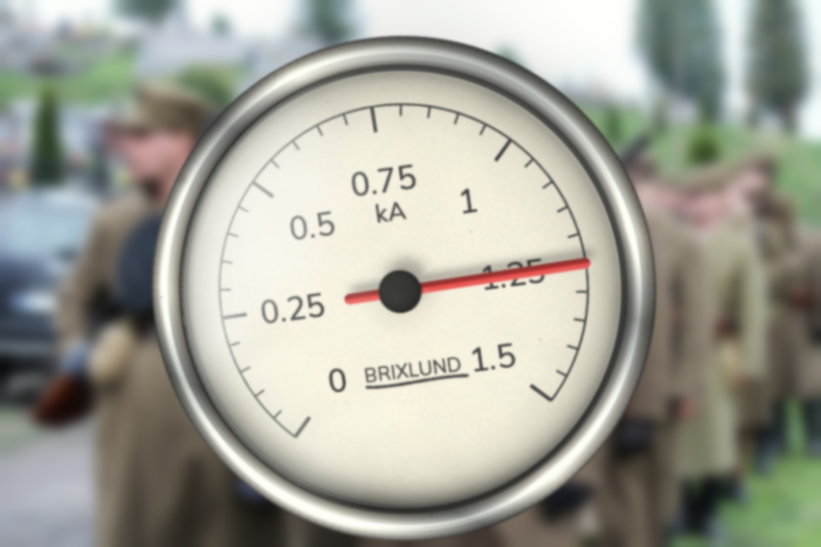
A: 1.25 (kA)
